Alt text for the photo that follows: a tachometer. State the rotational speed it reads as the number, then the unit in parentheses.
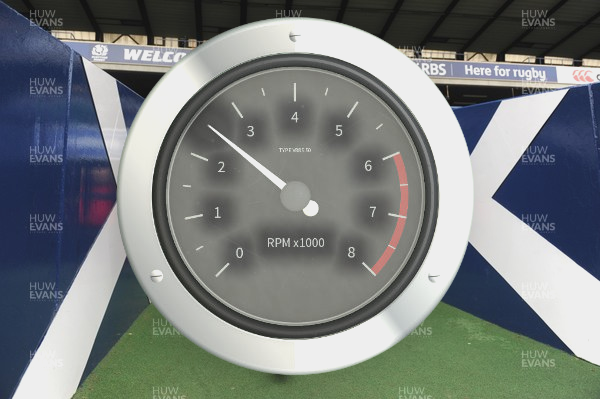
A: 2500 (rpm)
